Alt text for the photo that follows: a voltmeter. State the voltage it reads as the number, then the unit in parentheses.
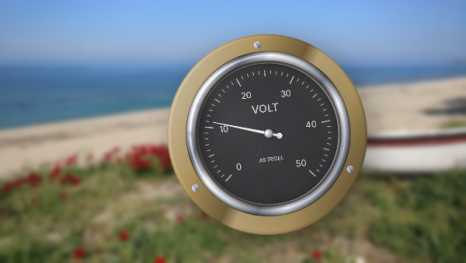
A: 11 (V)
